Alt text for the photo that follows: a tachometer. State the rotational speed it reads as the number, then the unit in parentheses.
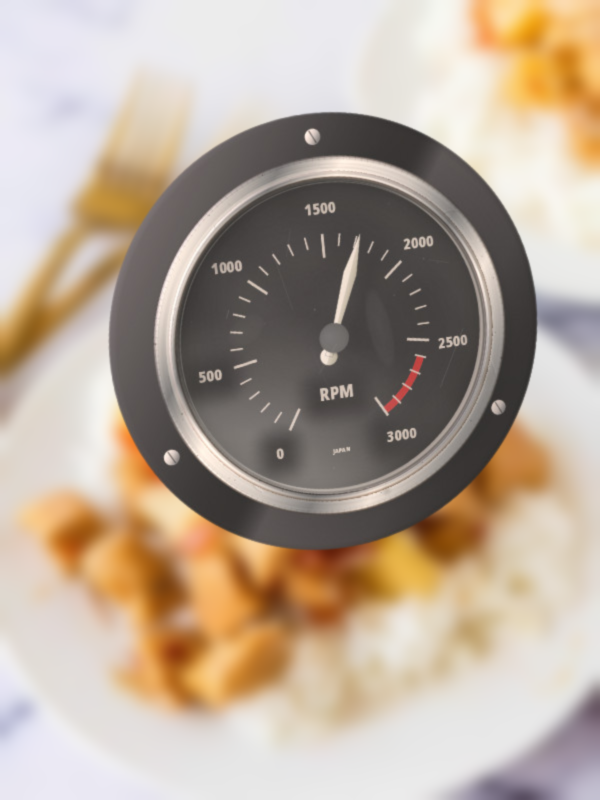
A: 1700 (rpm)
